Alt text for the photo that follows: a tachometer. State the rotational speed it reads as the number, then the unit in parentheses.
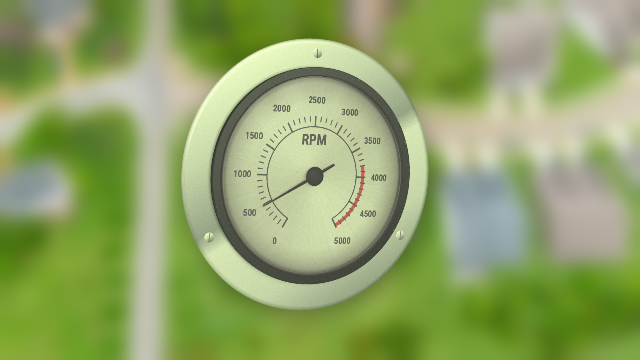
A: 500 (rpm)
